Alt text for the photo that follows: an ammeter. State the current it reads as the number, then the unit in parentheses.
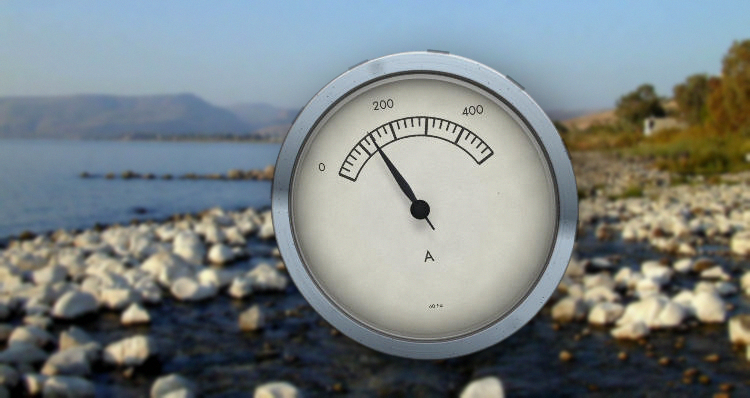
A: 140 (A)
